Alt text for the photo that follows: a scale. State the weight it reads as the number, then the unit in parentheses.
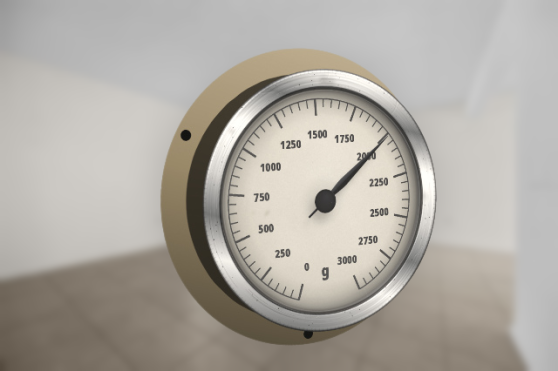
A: 2000 (g)
